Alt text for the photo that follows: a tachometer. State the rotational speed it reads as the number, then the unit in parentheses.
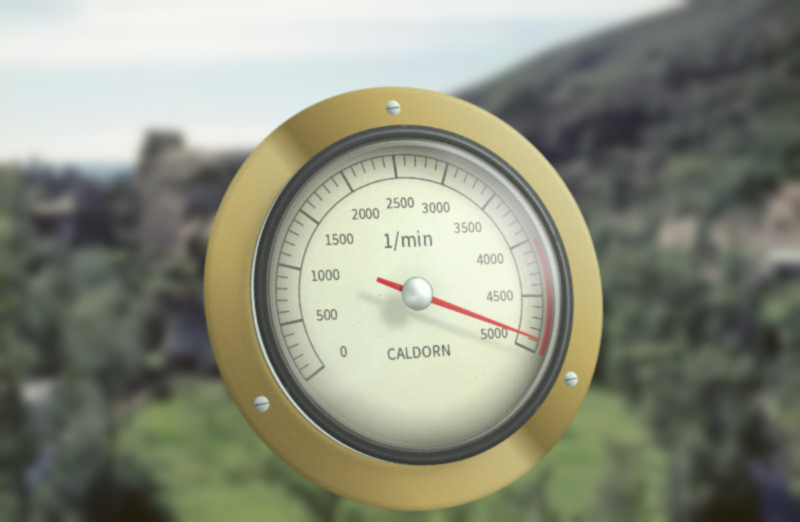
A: 4900 (rpm)
